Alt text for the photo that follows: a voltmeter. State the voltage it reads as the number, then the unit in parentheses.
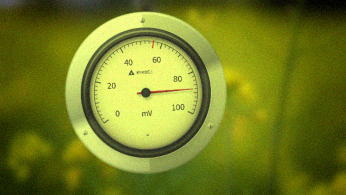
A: 88 (mV)
